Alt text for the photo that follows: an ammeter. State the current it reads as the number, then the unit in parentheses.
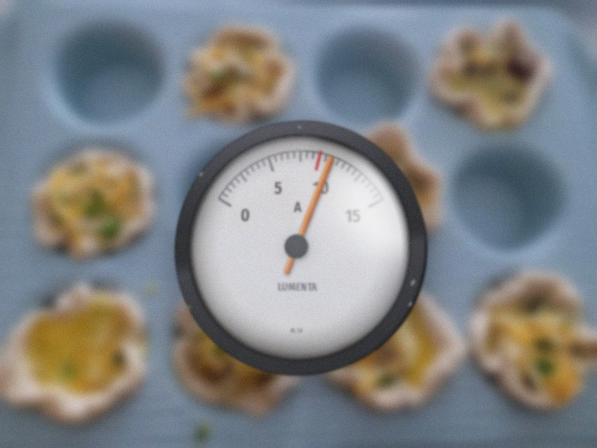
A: 10 (A)
